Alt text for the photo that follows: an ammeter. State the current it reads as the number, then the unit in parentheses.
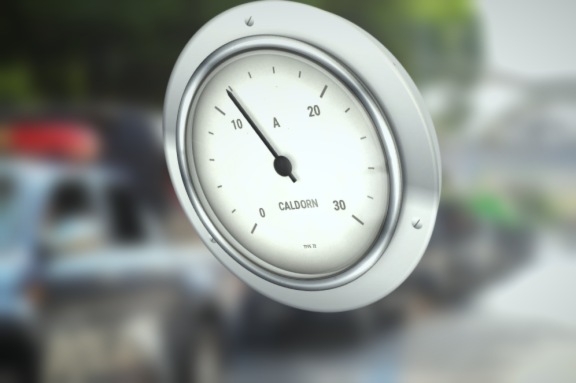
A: 12 (A)
